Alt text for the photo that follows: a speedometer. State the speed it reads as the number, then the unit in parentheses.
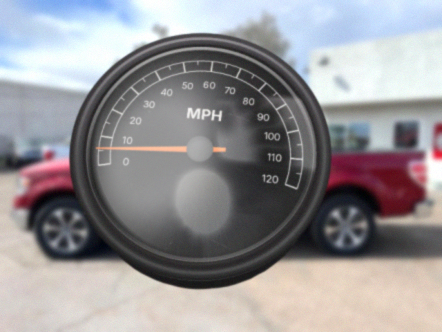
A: 5 (mph)
